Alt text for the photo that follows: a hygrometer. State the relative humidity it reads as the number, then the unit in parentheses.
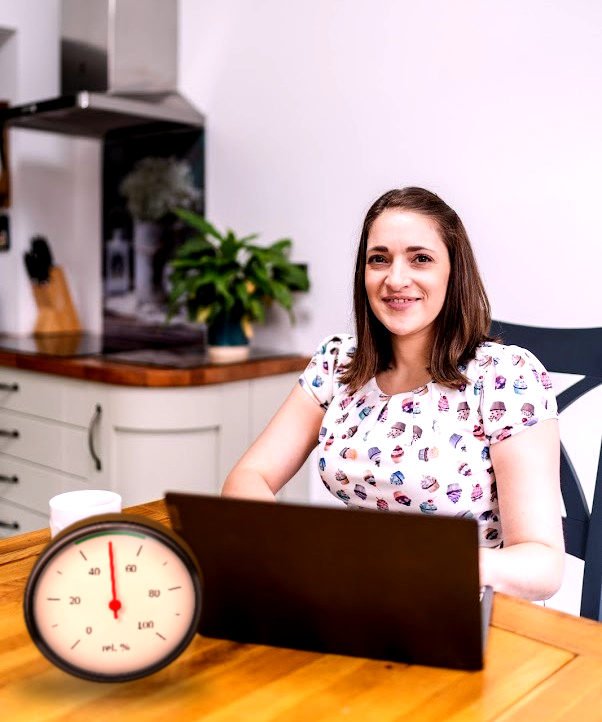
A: 50 (%)
